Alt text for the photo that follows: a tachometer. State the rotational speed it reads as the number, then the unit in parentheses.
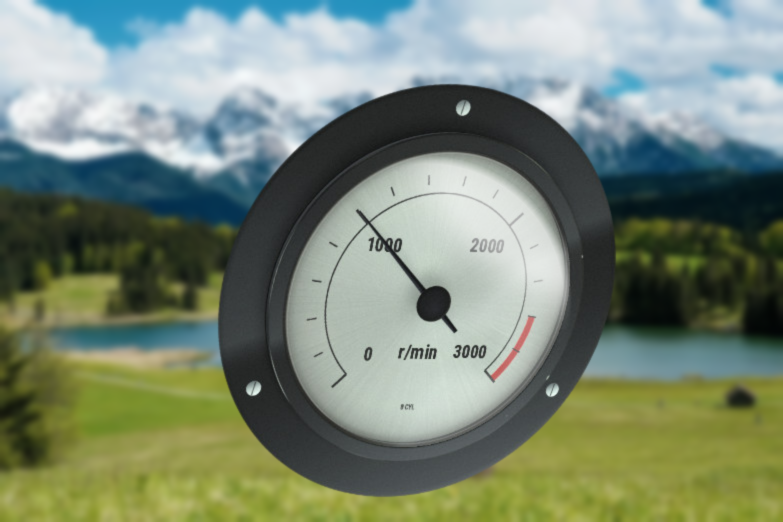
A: 1000 (rpm)
